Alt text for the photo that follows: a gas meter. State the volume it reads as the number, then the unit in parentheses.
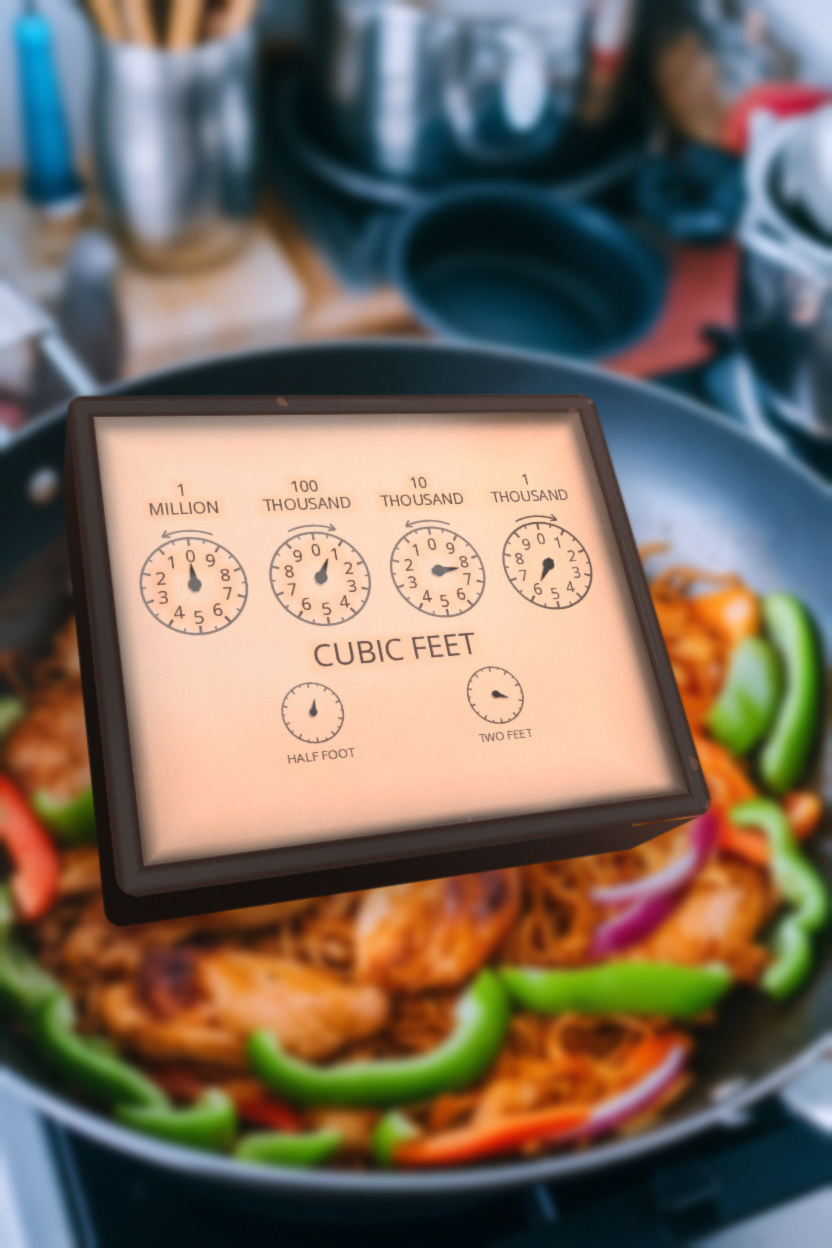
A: 7600 (ft³)
